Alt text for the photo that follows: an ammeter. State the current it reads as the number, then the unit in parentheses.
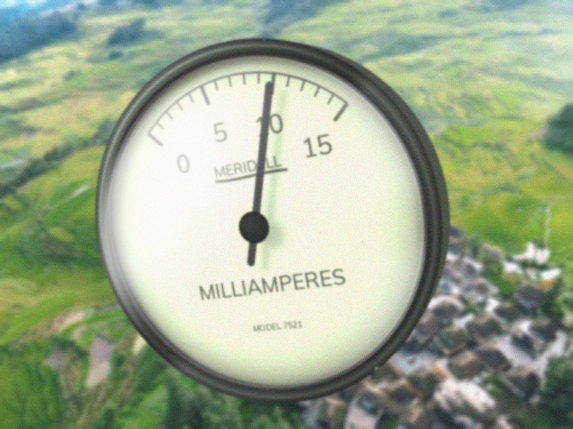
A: 10 (mA)
